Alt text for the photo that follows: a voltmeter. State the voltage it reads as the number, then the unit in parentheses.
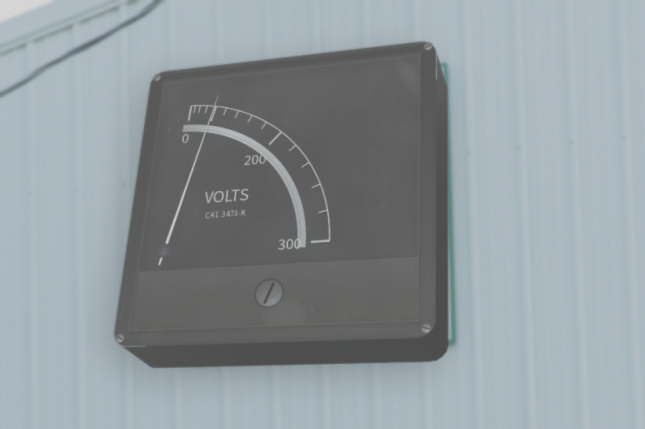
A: 100 (V)
